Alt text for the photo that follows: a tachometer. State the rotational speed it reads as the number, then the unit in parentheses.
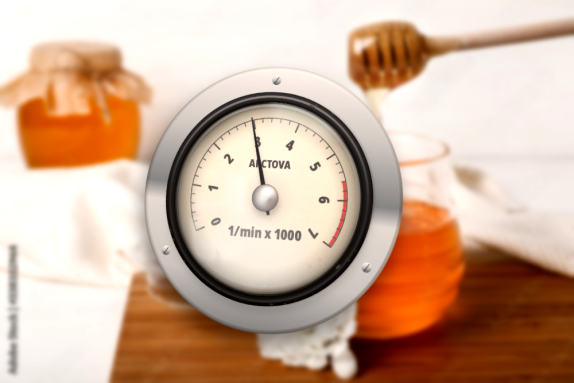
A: 3000 (rpm)
